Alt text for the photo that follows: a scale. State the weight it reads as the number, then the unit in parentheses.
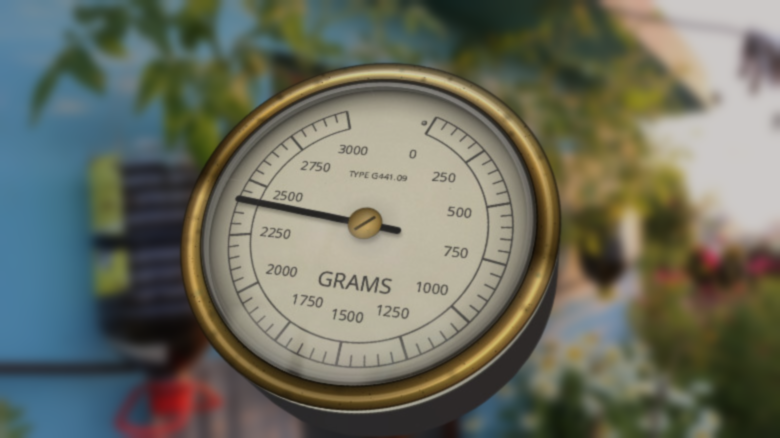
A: 2400 (g)
